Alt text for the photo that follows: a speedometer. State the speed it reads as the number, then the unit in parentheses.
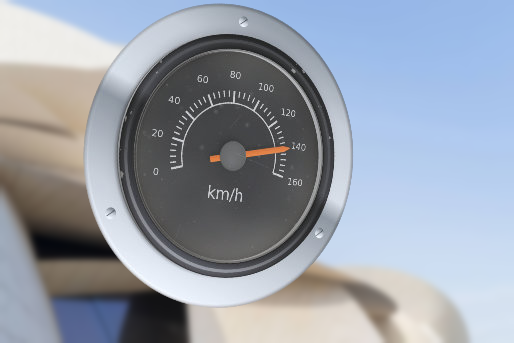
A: 140 (km/h)
